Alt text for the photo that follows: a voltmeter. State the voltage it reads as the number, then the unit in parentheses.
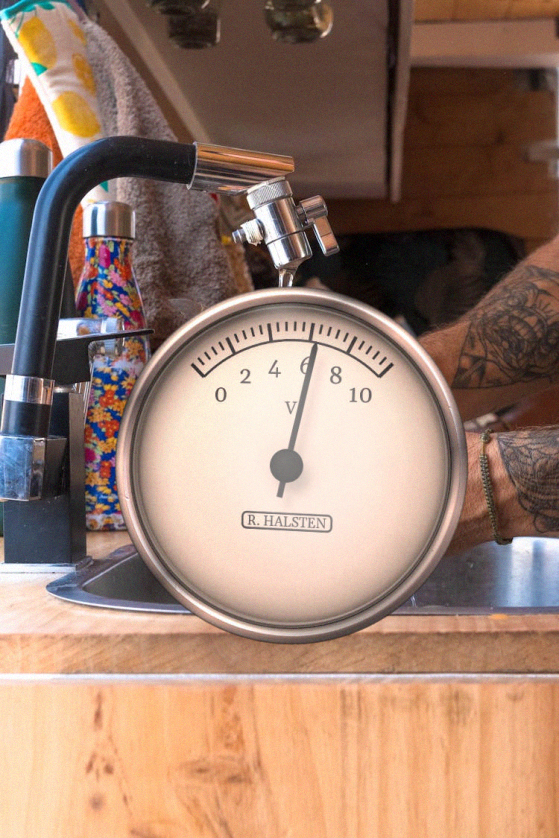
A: 6.4 (V)
